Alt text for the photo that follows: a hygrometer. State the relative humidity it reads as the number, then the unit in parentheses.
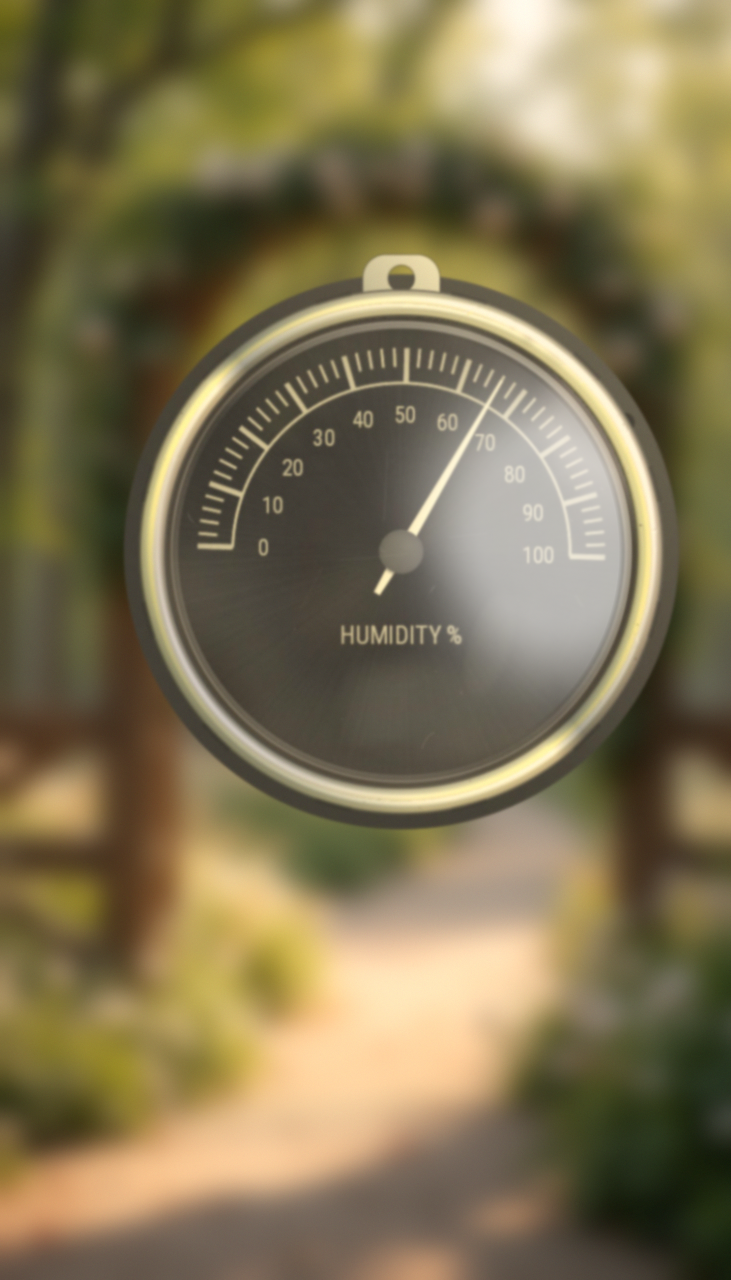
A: 66 (%)
